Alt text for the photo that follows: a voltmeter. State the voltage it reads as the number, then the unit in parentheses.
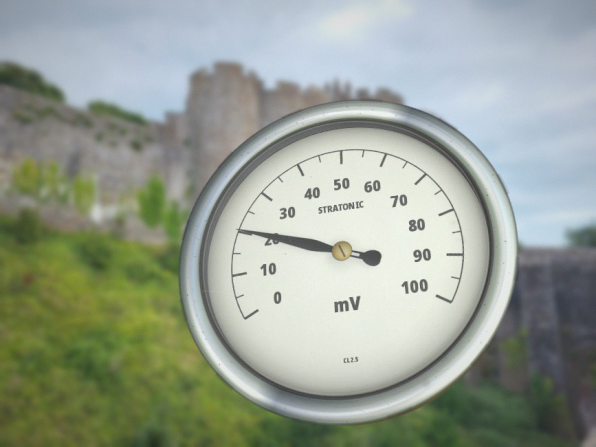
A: 20 (mV)
